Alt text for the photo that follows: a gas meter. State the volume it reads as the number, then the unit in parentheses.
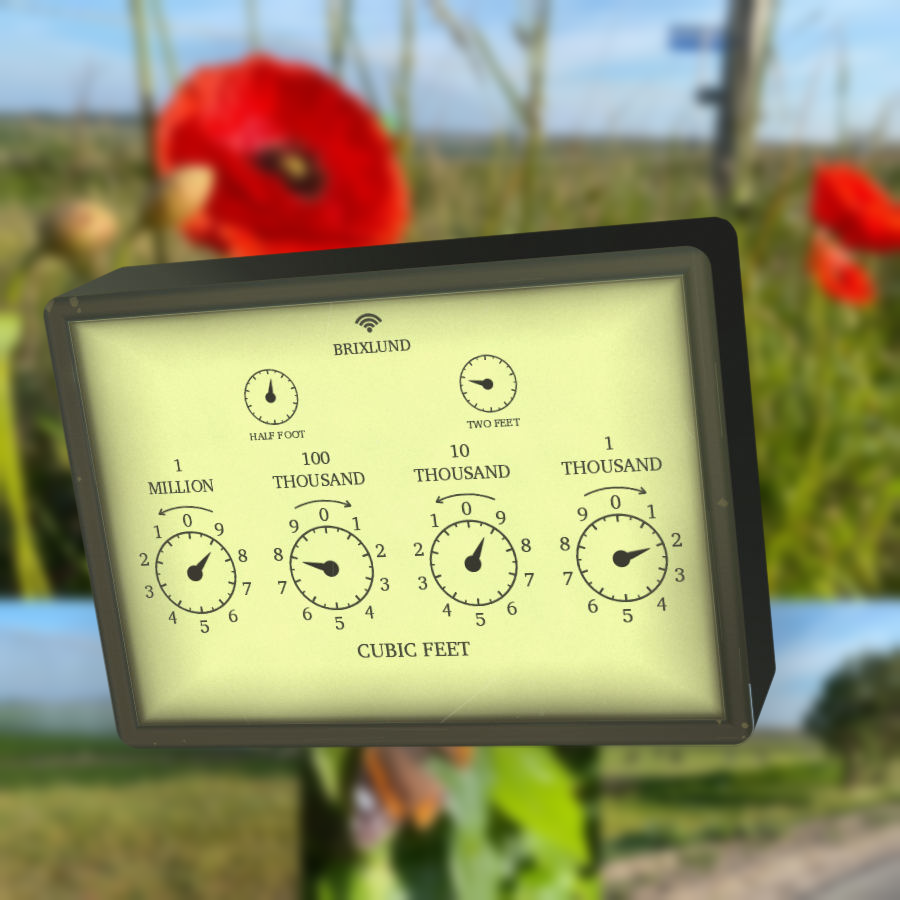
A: 879200 (ft³)
